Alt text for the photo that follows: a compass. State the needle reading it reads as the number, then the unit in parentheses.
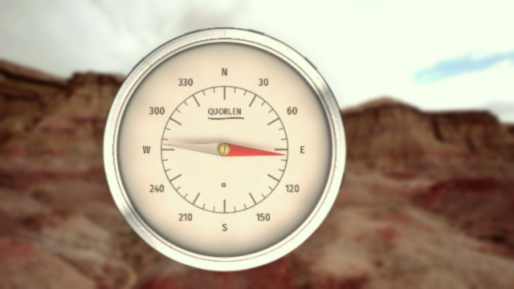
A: 95 (°)
